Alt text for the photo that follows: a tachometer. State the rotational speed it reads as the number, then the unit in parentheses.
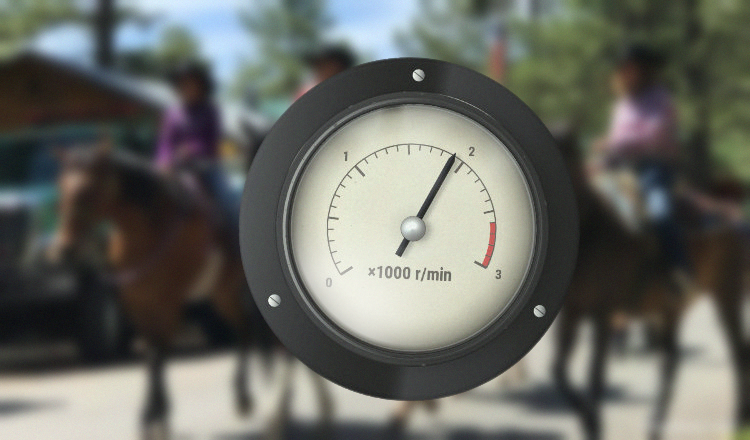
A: 1900 (rpm)
